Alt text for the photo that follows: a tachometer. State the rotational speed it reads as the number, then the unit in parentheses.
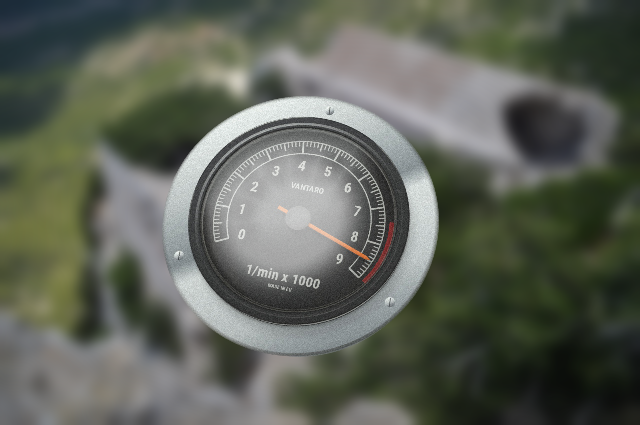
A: 8500 (rpm)
